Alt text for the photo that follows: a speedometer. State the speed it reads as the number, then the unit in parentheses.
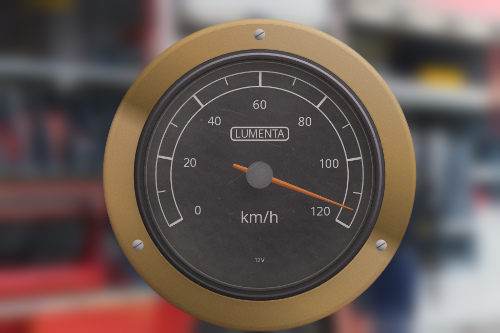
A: 115 (km/h)
